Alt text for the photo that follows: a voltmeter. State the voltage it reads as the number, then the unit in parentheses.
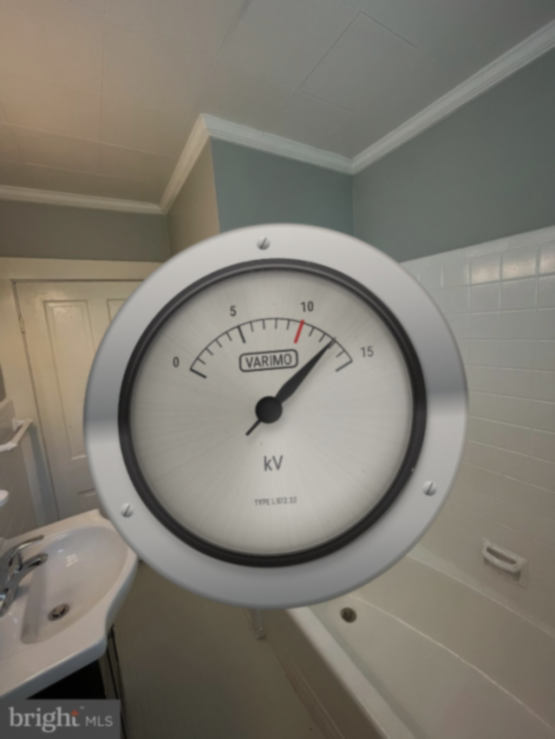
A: 13 (kV)
